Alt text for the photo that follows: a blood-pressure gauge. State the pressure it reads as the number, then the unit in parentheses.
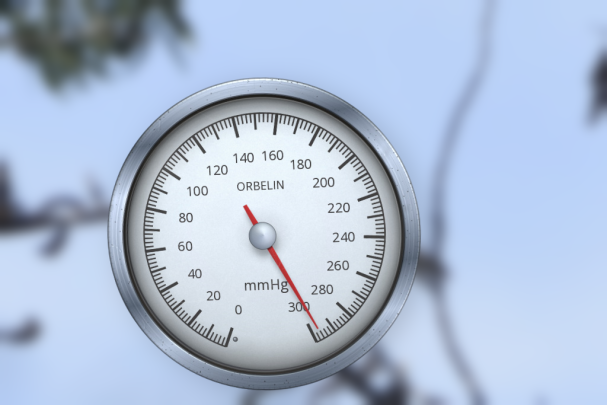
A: 296 (mmHg)
